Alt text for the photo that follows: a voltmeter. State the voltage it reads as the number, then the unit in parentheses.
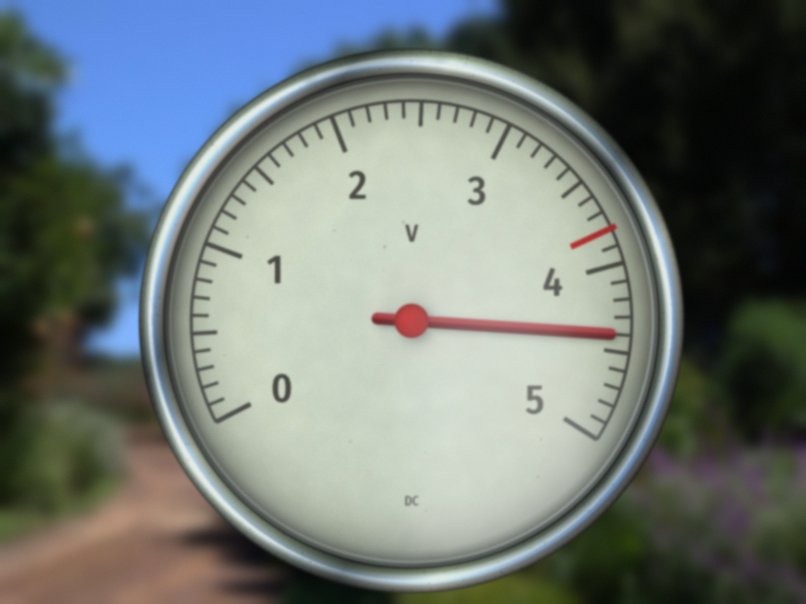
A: 4.4 (V)
